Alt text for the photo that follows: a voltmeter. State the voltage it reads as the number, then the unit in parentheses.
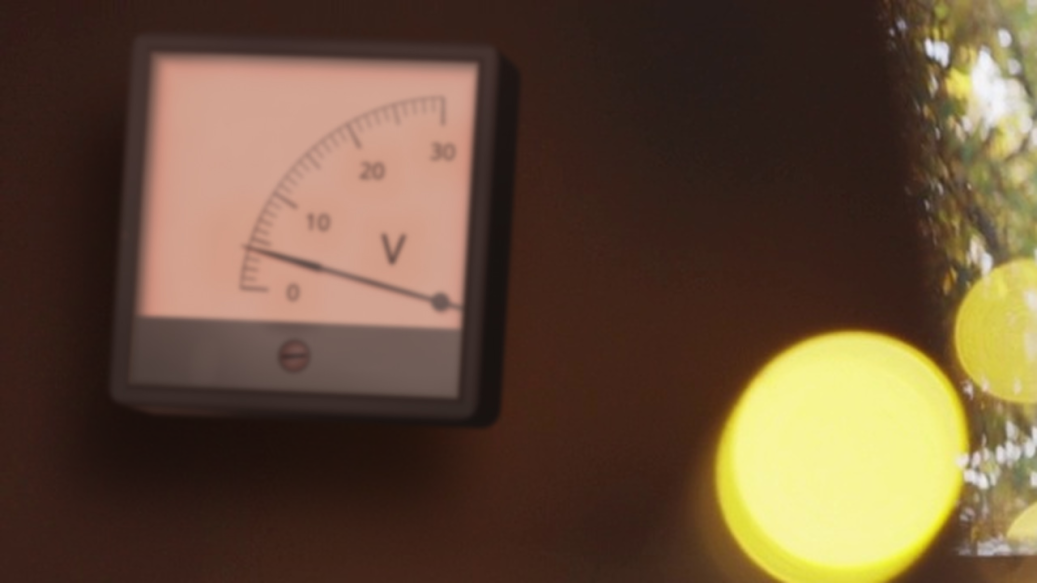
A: 4 (V)
